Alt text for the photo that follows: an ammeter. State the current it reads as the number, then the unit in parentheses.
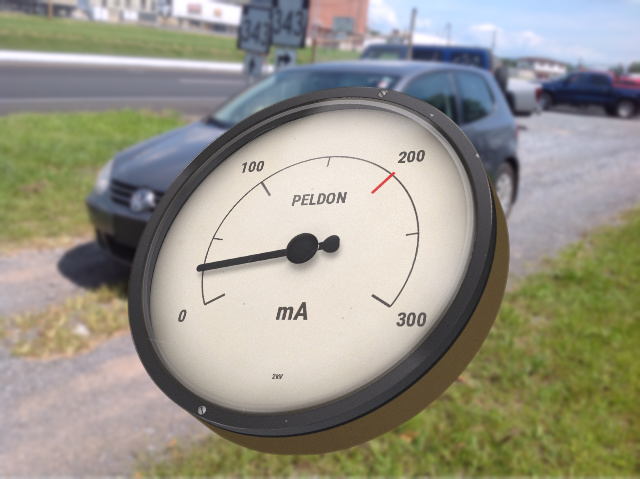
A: 25 (mA)
